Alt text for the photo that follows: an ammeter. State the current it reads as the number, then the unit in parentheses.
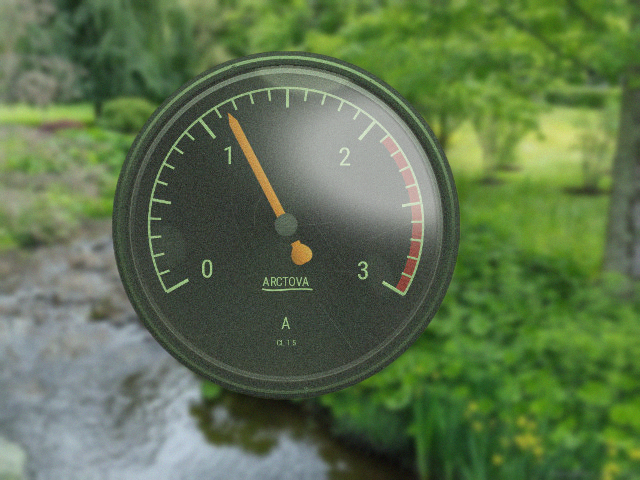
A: 1.15 (A)
